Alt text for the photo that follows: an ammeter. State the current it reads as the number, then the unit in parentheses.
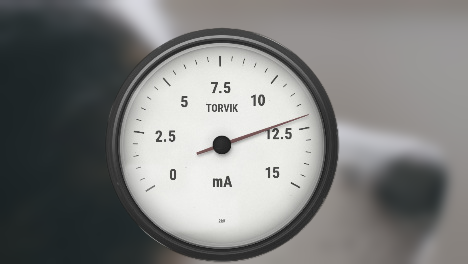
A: 12 (mA)
